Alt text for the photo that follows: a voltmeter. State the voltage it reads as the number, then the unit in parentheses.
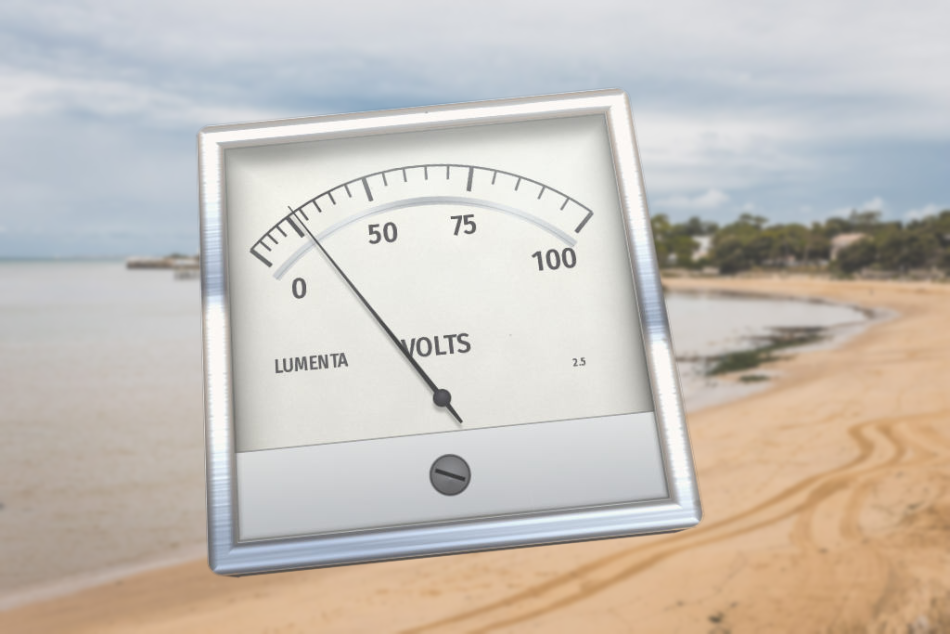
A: 27.5 (V)
